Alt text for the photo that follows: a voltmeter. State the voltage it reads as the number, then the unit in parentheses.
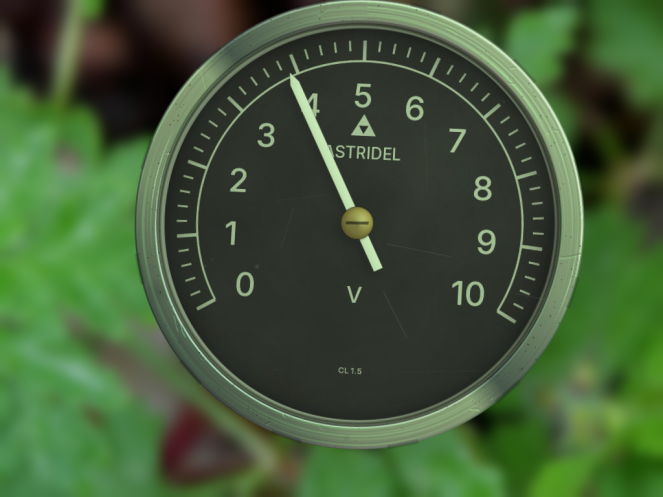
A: 3.9 (V)
